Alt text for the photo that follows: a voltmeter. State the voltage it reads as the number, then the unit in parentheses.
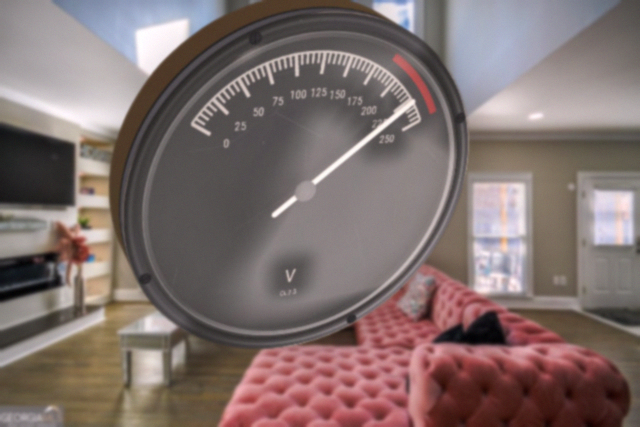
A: 225 (V)
